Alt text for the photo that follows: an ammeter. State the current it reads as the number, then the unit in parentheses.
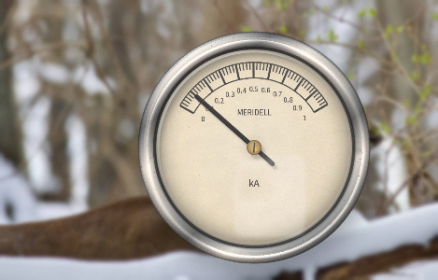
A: 0.1 (kA)
